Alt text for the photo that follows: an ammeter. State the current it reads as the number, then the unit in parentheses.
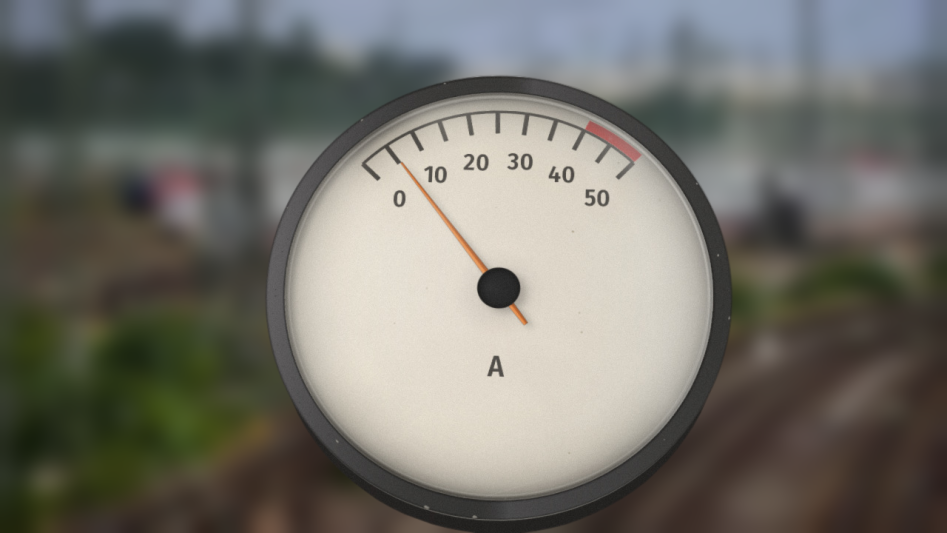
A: 5 (A)
